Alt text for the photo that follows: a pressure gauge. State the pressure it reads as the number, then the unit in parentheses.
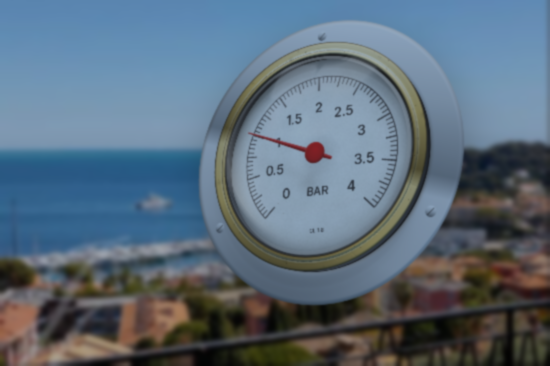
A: 1 (bar)
